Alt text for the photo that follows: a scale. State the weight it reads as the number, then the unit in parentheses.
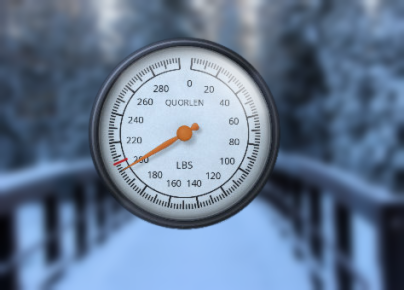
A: 200 (lb)
